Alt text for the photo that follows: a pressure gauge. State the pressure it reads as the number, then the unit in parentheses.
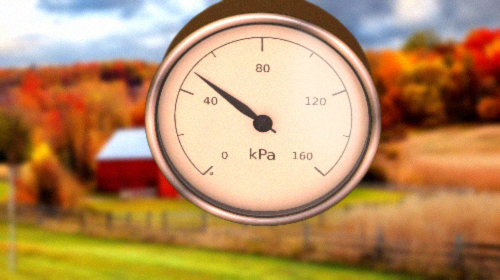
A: 50 (kPa)
